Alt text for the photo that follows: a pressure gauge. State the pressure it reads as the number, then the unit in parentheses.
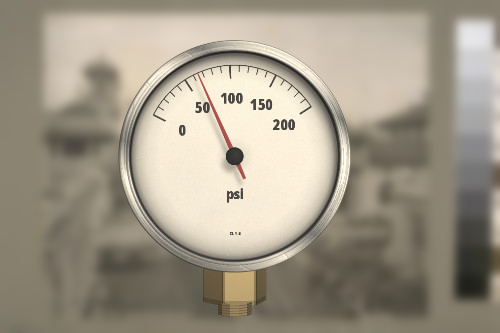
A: 65 (psi)
